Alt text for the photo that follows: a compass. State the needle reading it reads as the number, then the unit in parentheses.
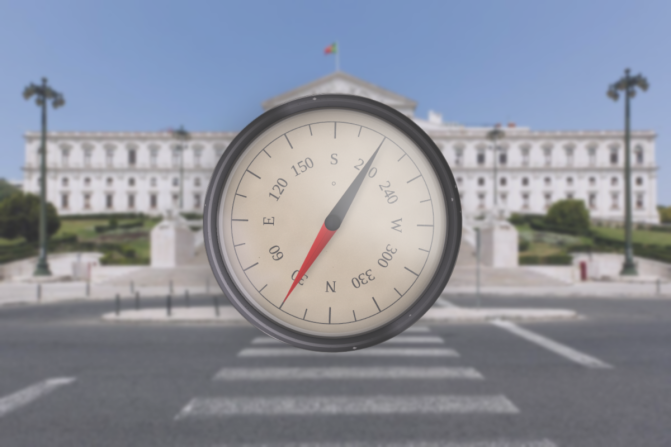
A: 30 (°)
